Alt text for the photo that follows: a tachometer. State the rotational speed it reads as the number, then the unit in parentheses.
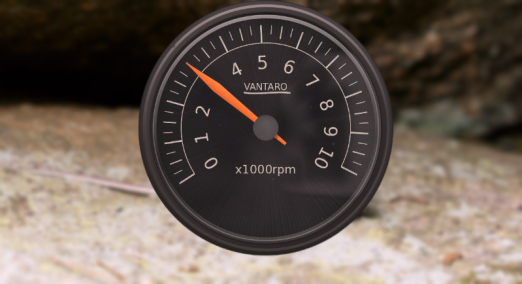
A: 3000 (rpm)
